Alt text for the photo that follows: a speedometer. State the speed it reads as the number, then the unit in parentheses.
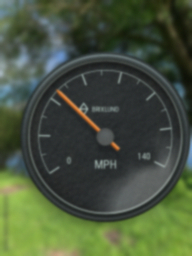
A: 45 (mph)
